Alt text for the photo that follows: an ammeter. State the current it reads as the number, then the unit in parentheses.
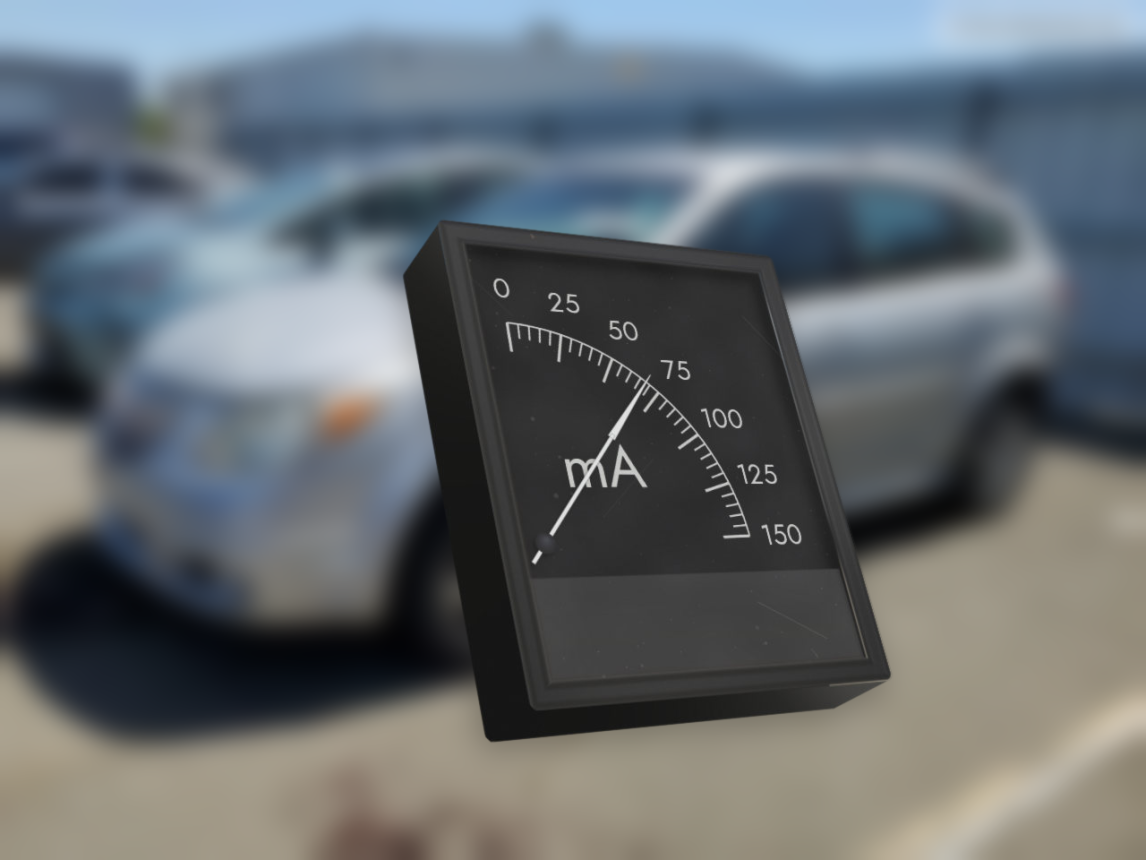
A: 67.5 (mA)
